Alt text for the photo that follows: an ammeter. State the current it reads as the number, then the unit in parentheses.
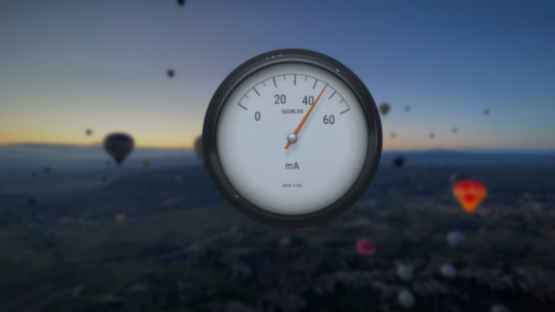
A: 45 (mA)
